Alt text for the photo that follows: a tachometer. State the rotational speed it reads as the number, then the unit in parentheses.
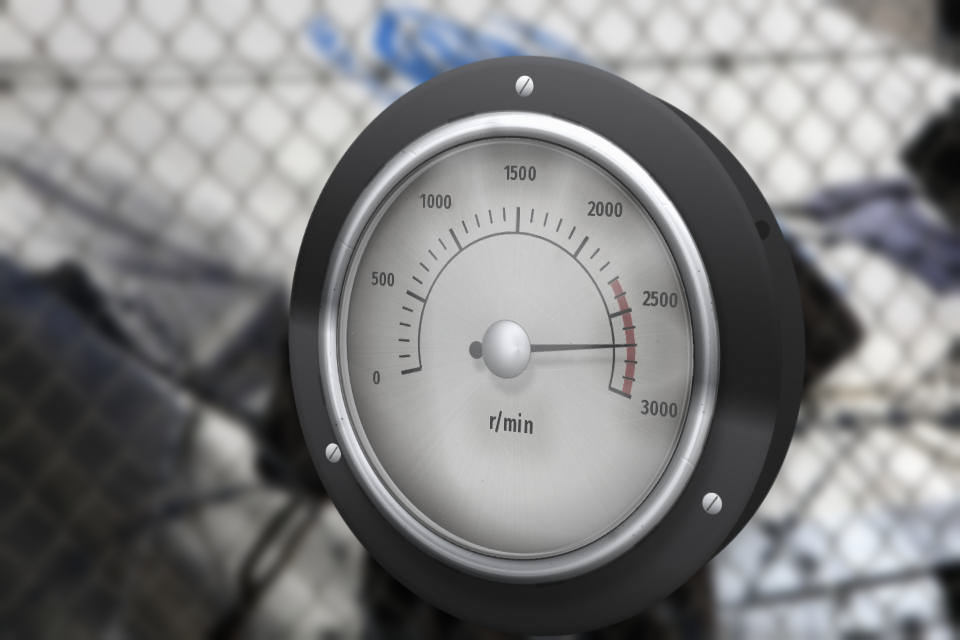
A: 2700 (rpm)
